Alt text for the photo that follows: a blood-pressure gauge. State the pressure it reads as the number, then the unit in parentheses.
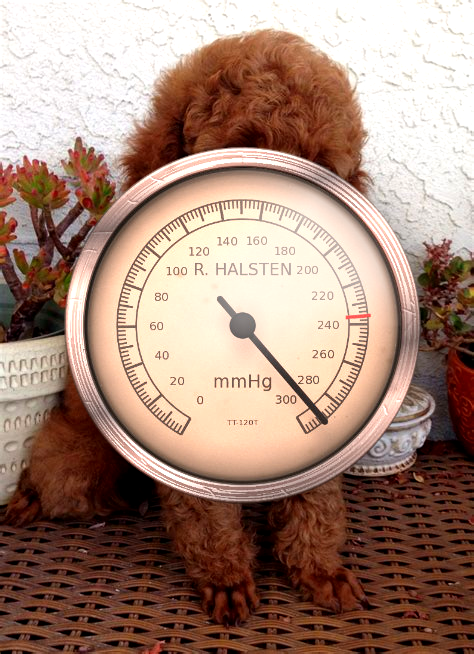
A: 290 (mmHg)
